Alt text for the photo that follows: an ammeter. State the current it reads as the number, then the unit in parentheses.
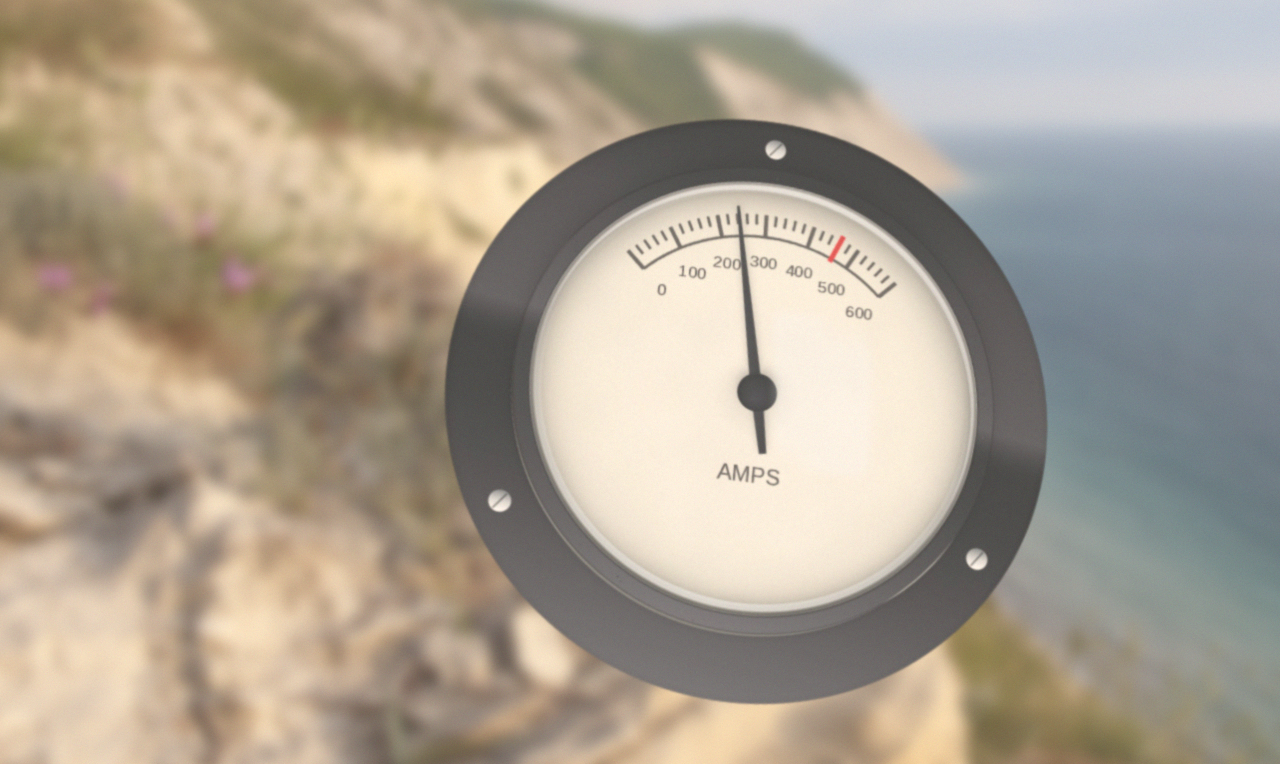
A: 240 (A)
